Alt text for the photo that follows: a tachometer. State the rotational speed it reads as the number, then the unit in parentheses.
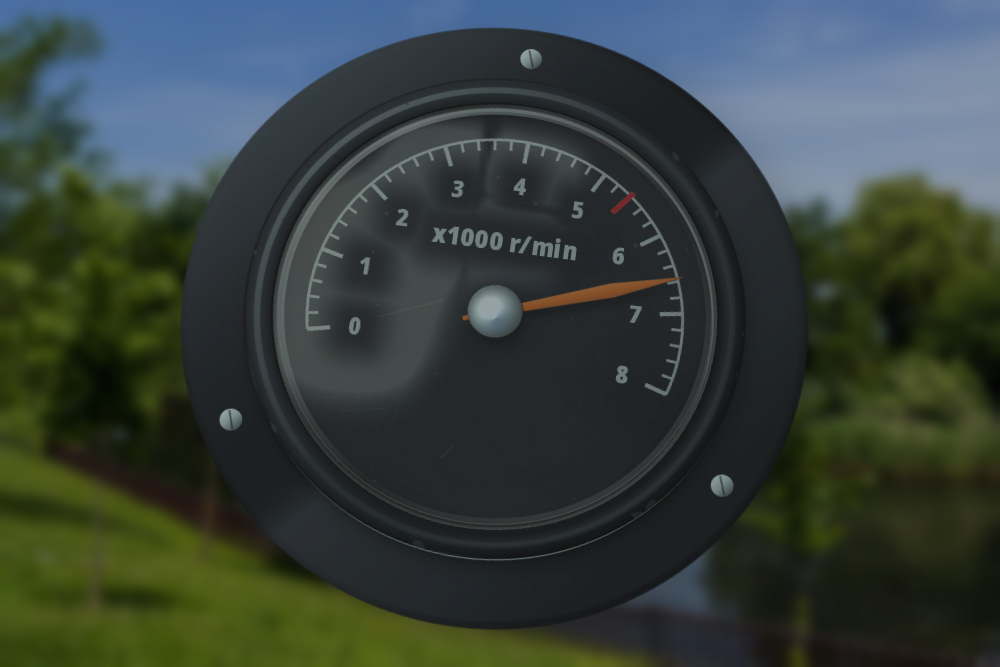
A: 6600 (rpm)
